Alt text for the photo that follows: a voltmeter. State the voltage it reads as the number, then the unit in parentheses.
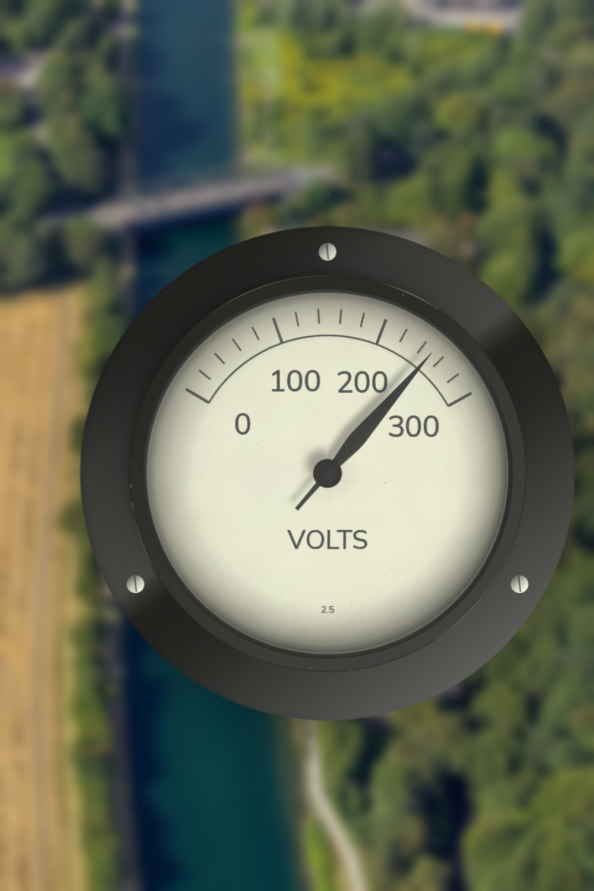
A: 250 (V)
